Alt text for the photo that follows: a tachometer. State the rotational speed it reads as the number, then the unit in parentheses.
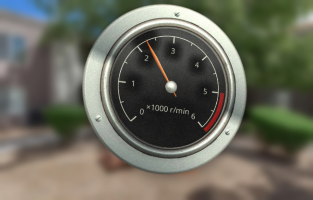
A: 2250 (rpm)
